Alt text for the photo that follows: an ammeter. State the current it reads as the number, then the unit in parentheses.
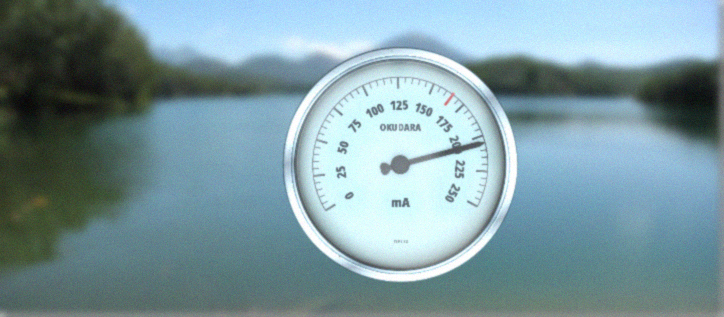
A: 205 (mA)
